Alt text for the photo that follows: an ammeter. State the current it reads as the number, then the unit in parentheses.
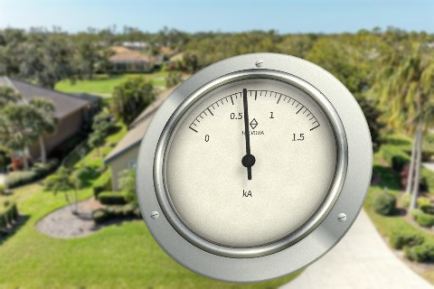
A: 0.65 (kA)
